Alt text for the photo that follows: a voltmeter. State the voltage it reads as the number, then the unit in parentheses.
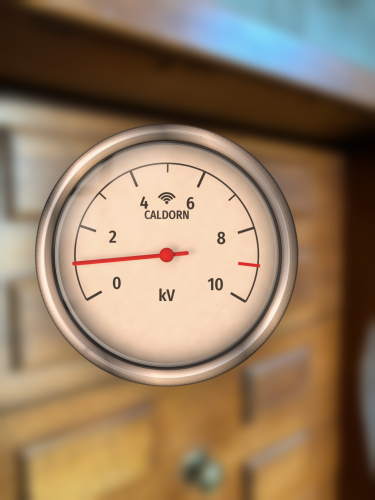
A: 1 (kV)
